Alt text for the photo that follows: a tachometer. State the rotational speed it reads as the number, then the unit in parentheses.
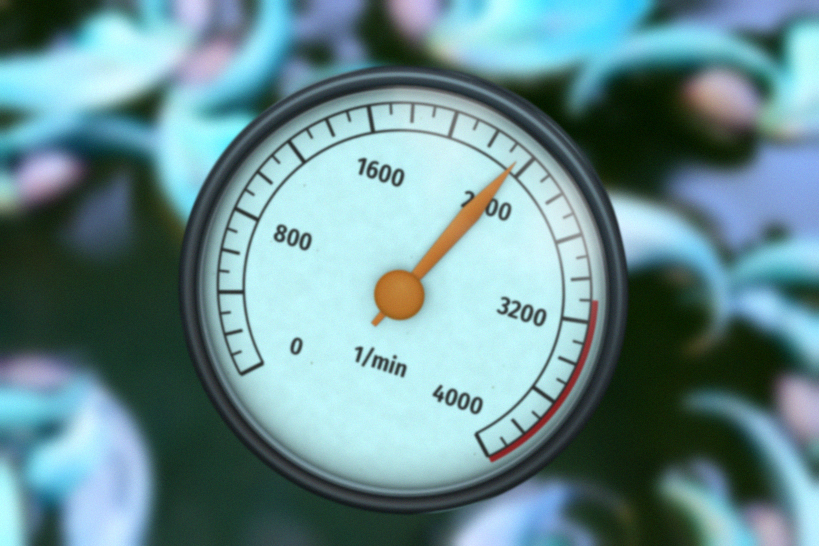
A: 2350 (rpm)
